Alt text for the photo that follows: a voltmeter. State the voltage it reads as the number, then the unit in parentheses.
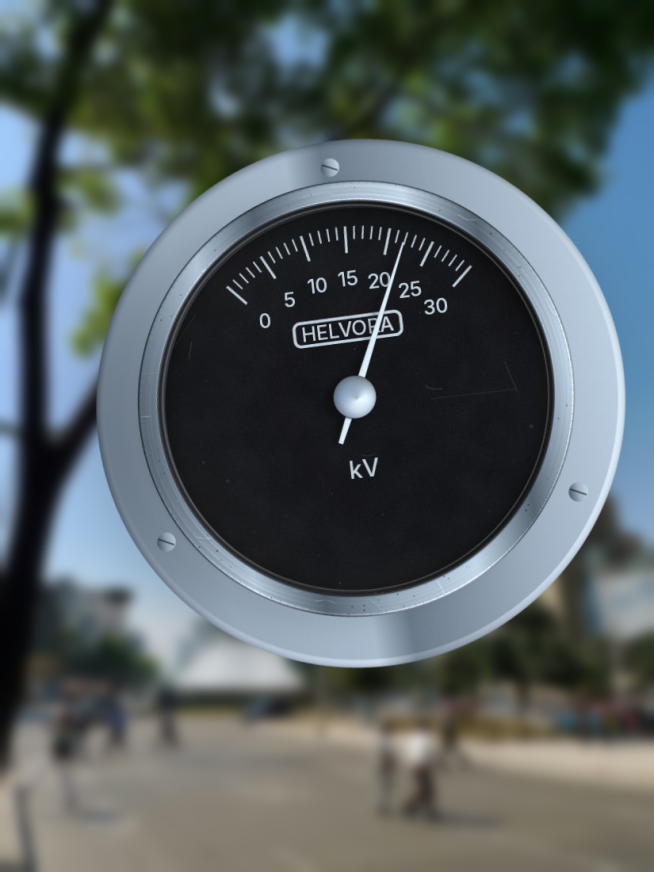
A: 22 (kV)
